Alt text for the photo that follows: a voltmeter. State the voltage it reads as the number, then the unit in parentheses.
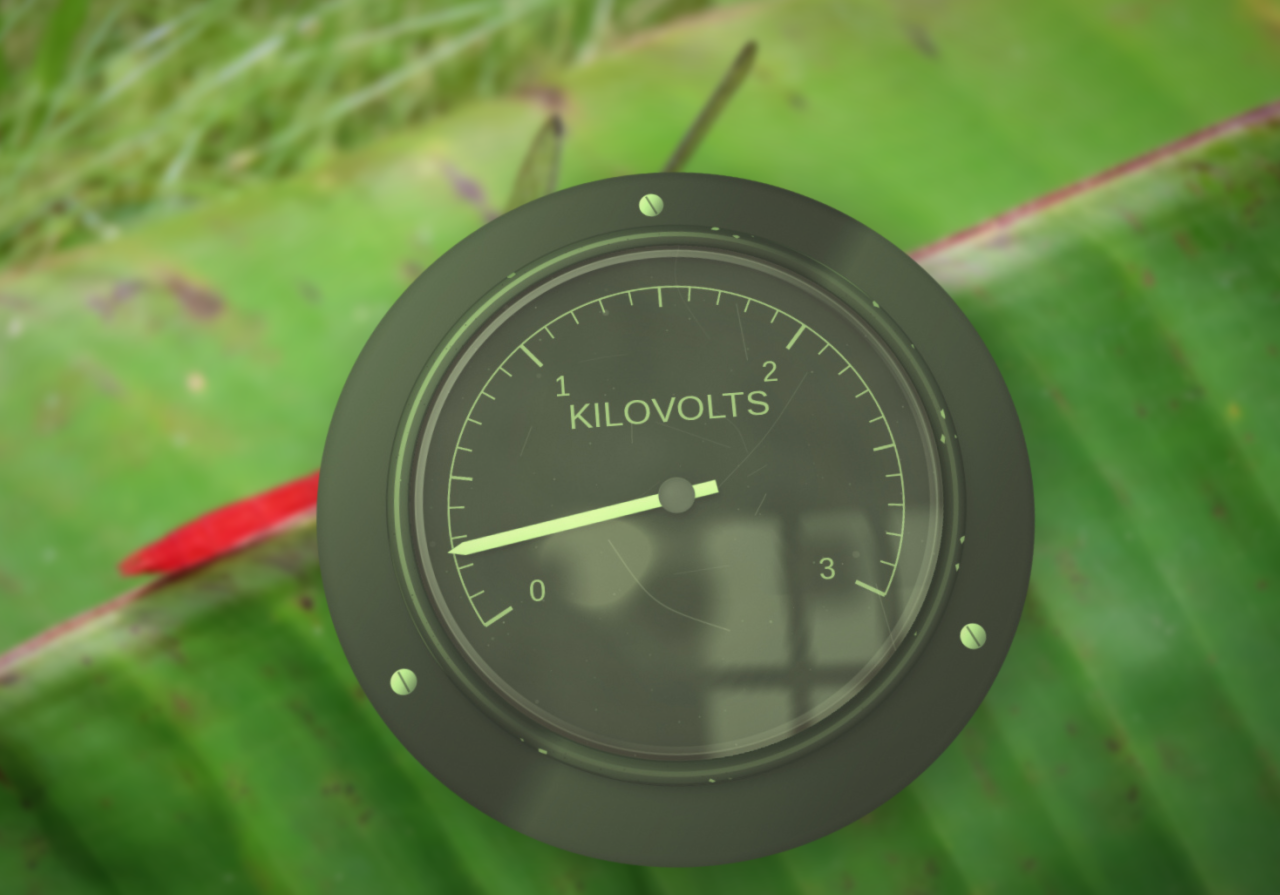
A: 0.25 (kV)
